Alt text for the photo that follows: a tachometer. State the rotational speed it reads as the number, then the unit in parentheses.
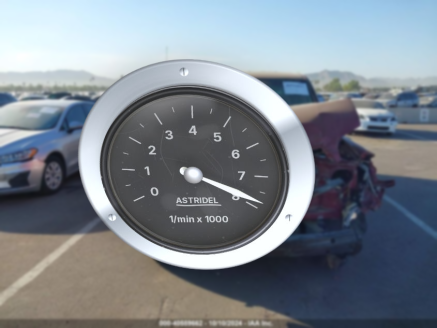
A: 7750 (rpm)
